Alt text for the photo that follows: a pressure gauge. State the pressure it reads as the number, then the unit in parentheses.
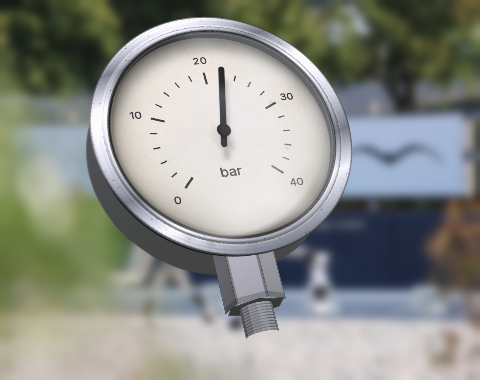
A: 22 (bar)
